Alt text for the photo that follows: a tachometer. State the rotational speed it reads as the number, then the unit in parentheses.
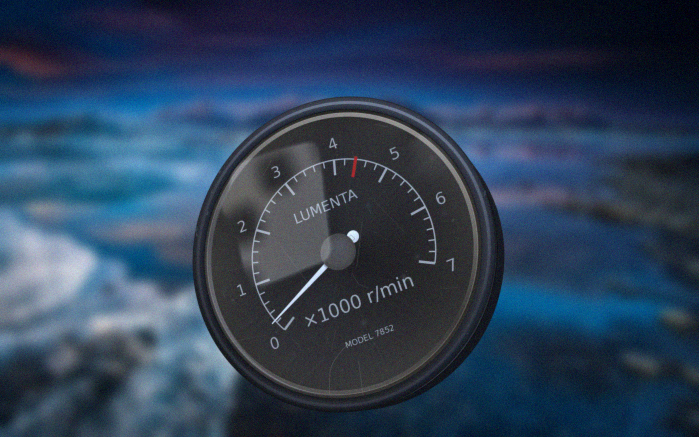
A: 200 (rpm)
